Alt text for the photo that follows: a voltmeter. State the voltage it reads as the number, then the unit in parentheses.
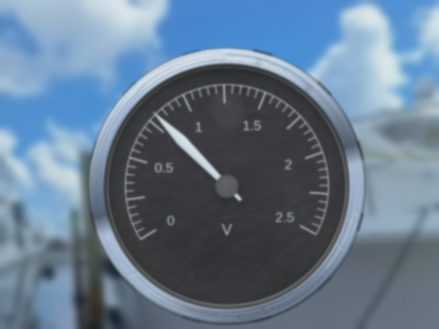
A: 0.8 (V)
